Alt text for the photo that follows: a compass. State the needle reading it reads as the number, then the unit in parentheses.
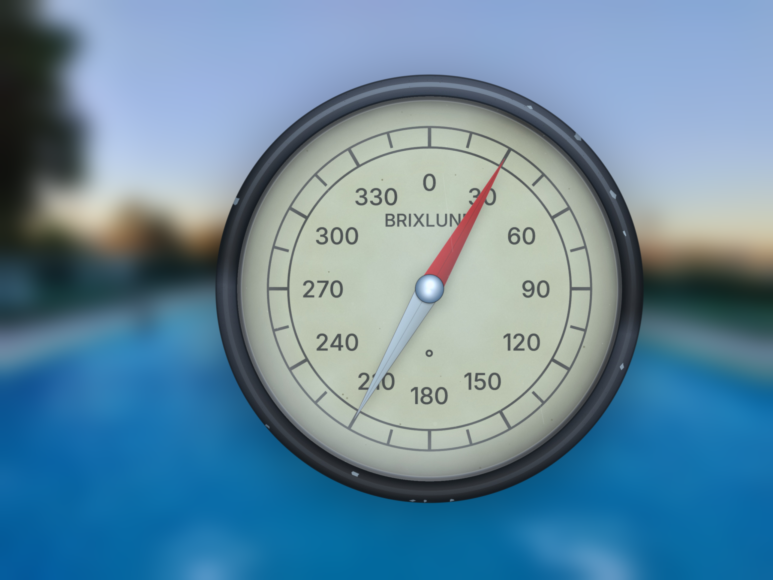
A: 30 (°)
